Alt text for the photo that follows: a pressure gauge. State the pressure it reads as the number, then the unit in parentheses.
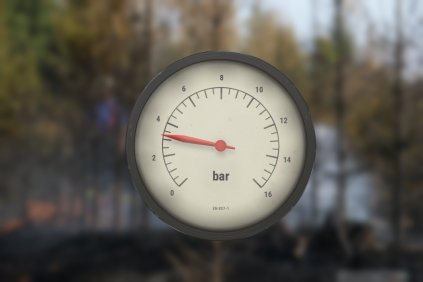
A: 3.25 (bar)
